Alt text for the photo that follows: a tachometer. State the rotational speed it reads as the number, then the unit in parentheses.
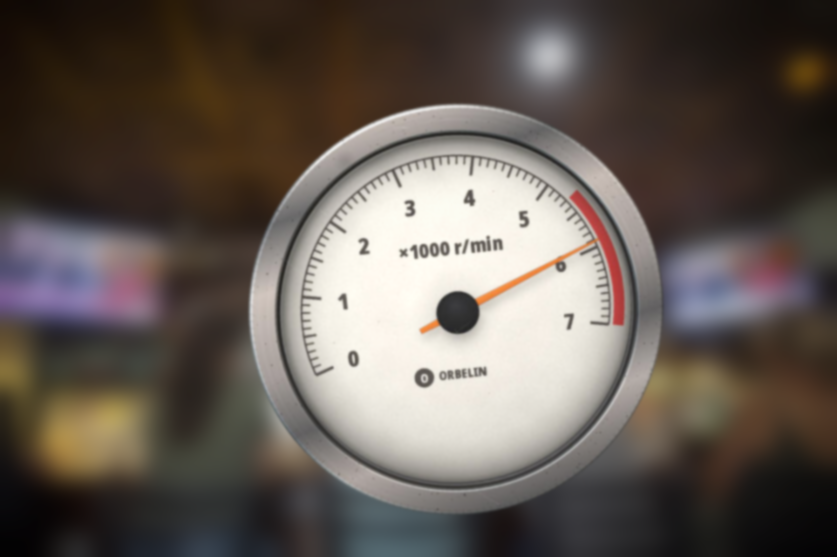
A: 5900 (rpm)
